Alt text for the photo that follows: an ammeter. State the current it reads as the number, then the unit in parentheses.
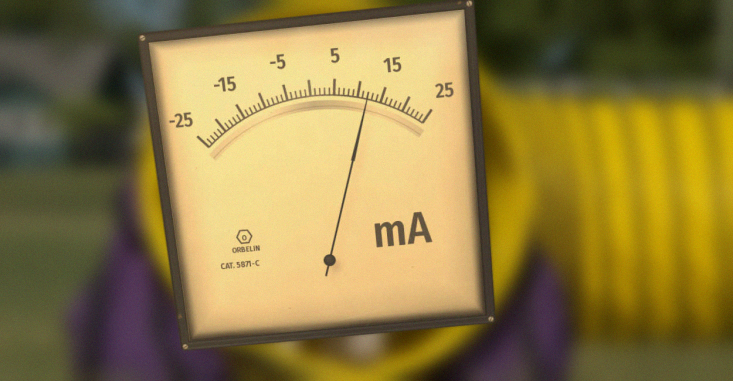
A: 12 (mA)
